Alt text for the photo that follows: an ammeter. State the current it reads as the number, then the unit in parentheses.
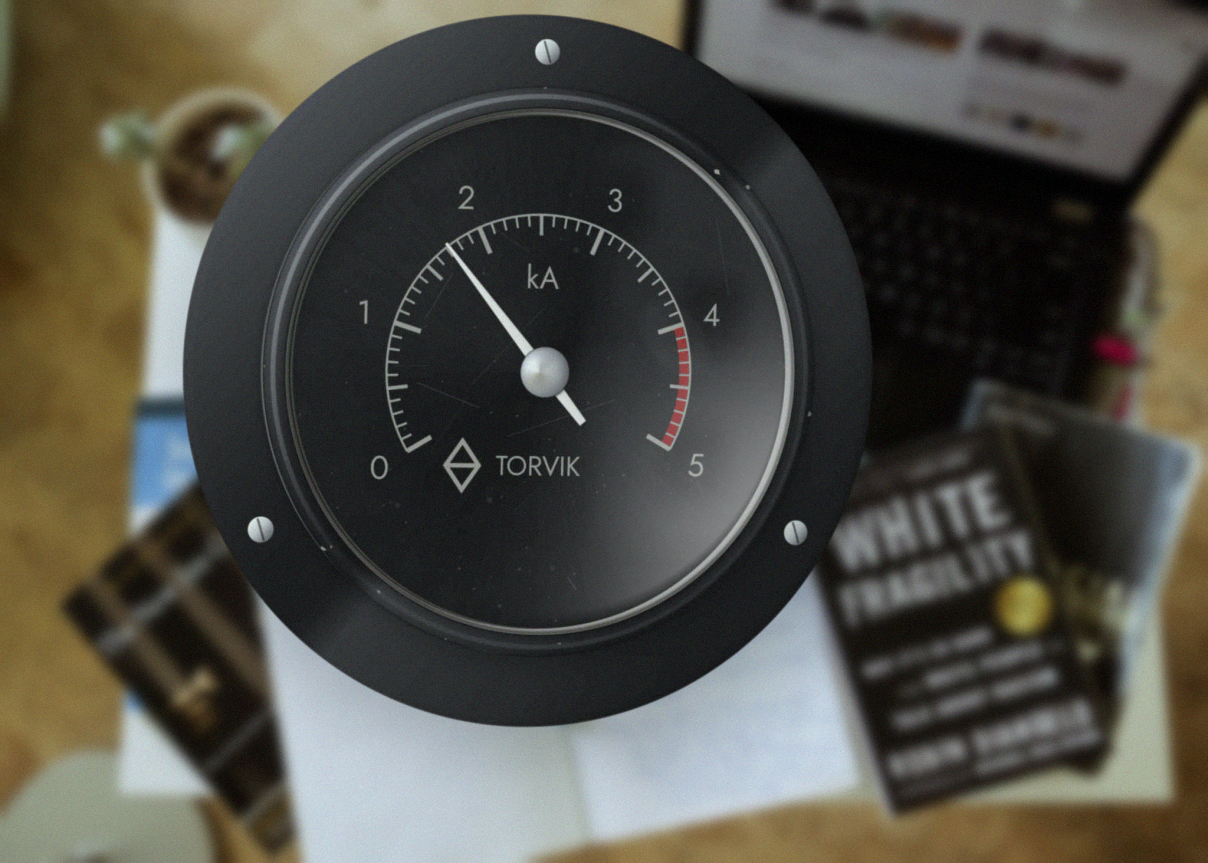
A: 1.7 (kA)
